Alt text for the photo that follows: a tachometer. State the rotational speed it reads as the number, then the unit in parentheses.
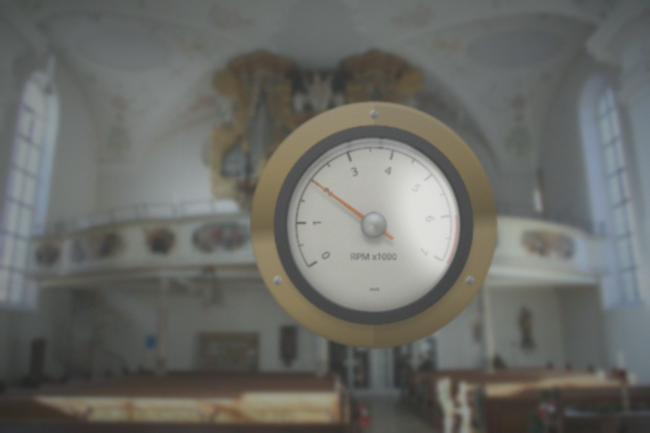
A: 2000 (rpm)
